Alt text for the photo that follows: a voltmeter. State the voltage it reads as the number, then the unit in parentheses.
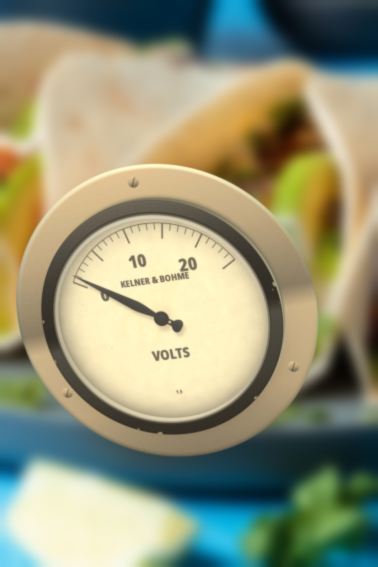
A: 1 (V)
